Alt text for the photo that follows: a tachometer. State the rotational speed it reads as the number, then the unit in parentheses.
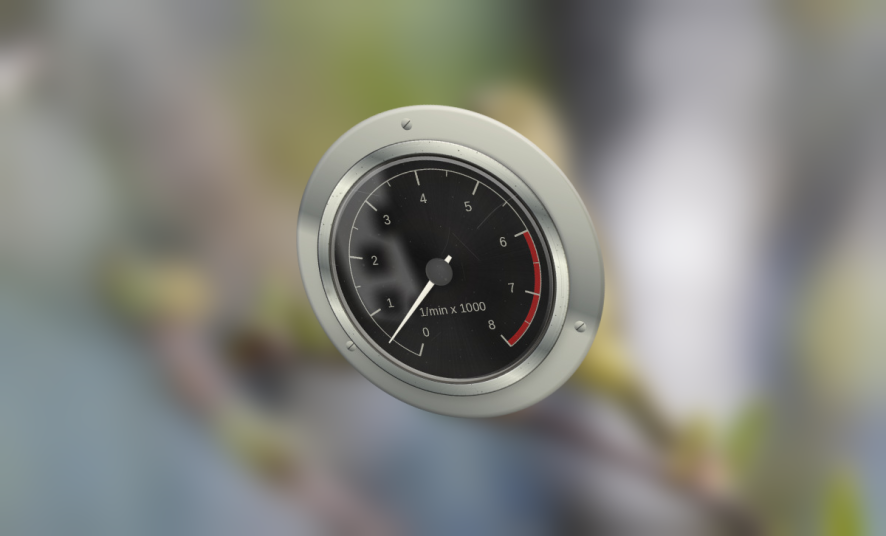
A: 500 (rpm)
